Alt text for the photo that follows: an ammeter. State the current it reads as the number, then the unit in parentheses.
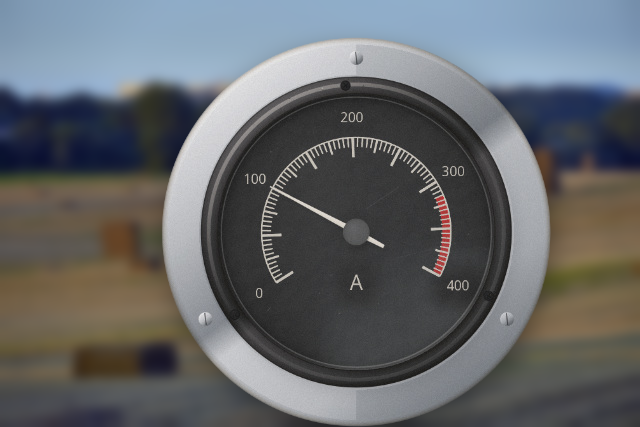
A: 100 (A)
